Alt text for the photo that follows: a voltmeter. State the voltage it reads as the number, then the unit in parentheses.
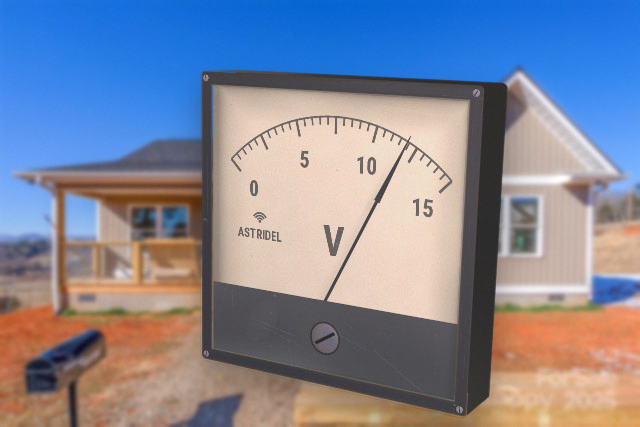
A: 12 (V)
